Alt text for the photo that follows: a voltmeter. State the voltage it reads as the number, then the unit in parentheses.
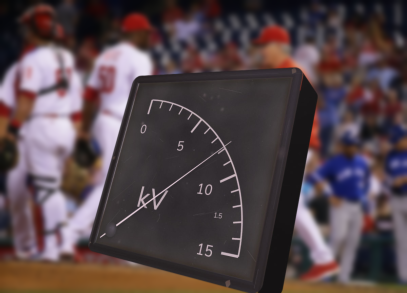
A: 8 (kV)
